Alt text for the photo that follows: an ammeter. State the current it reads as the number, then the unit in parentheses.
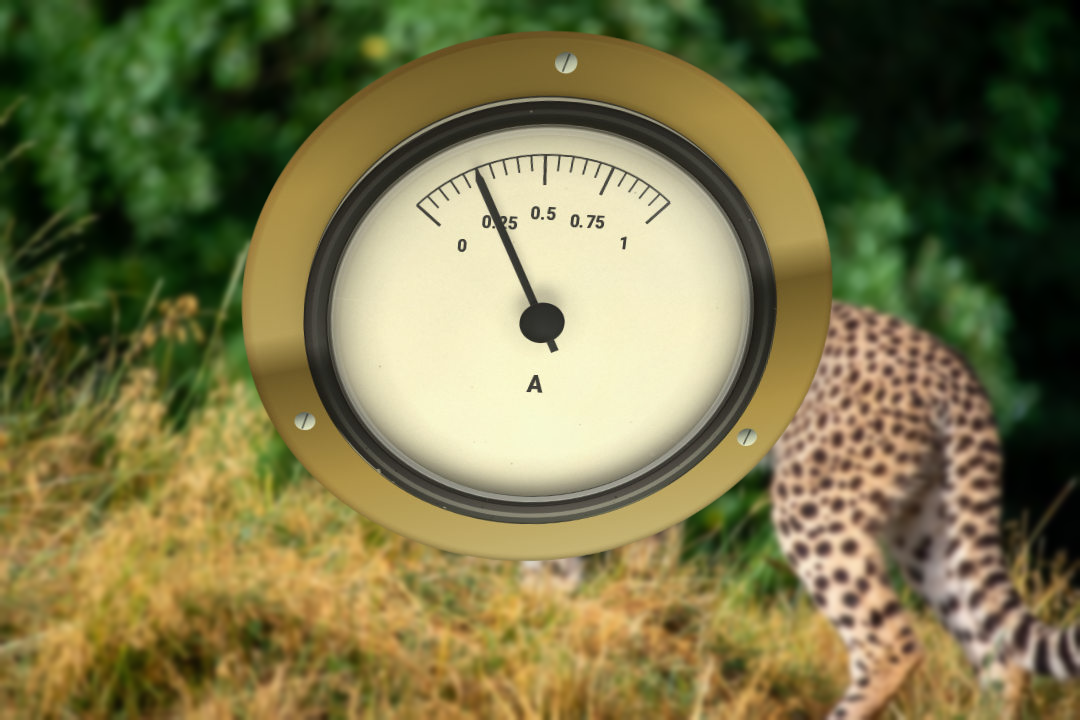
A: 0.25 (A)
